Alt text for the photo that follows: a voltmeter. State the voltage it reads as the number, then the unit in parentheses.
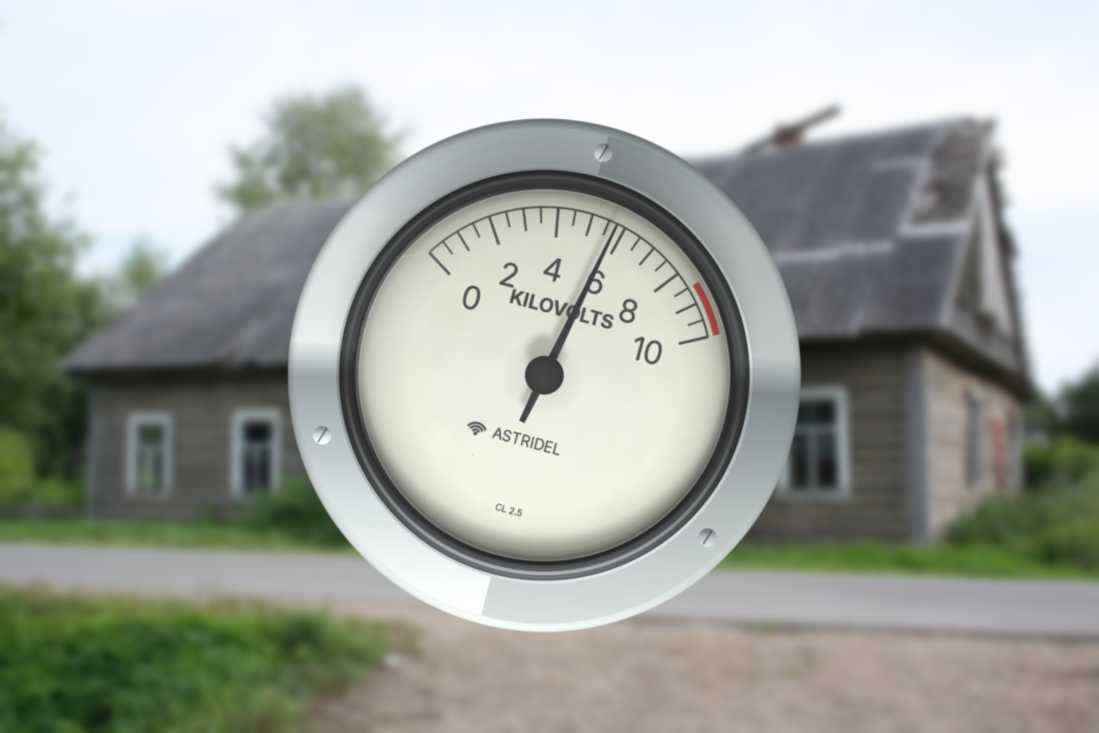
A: 5.75 (kV)
